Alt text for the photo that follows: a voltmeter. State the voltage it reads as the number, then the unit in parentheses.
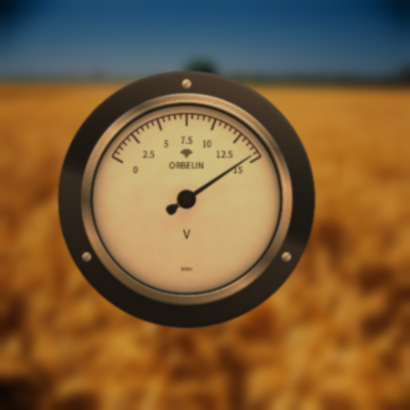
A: 14.5 (V)
